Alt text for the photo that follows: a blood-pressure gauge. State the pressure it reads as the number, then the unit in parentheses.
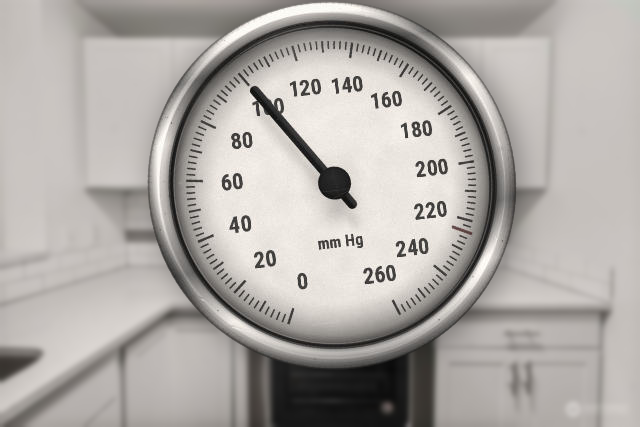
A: 100 (mmHg)
